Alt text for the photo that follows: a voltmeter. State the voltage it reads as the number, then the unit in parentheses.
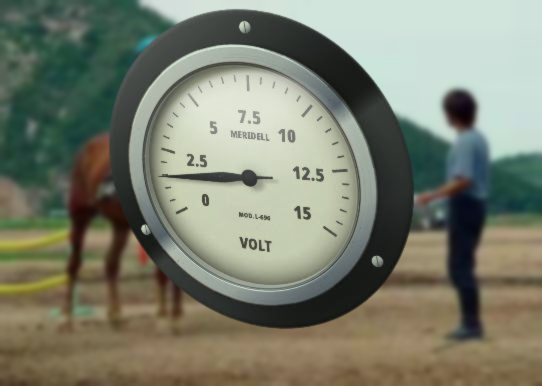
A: 1.5 (V)
